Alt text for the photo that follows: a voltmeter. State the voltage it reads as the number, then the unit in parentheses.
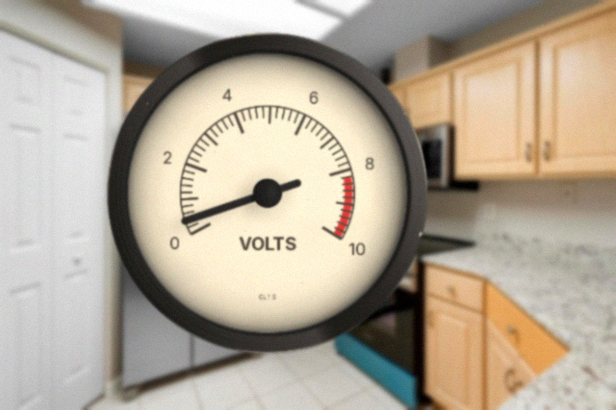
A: 0.4 (V)
